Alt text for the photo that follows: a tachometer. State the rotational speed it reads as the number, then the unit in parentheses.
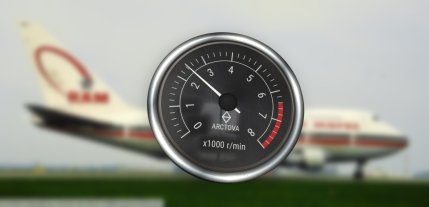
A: 2400 (rpm)
